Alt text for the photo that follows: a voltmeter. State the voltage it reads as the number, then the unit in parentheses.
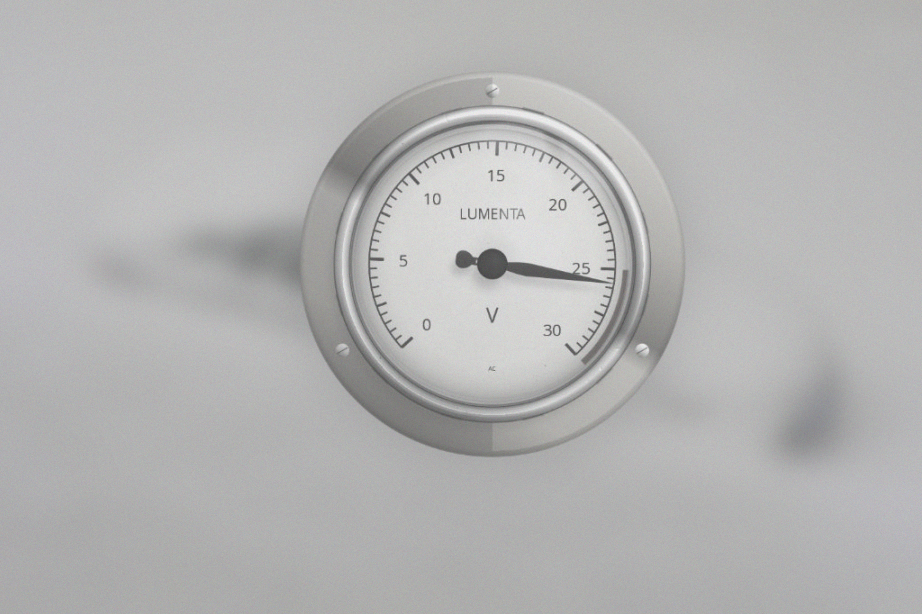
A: 25.75 (V)
